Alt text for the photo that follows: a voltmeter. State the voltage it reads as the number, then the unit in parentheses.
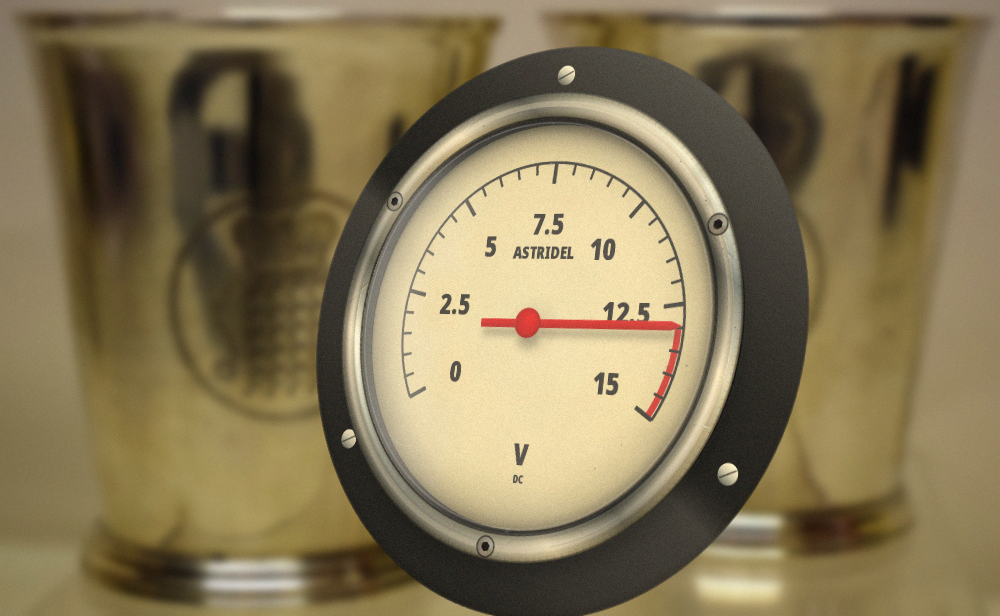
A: 13 (V)
